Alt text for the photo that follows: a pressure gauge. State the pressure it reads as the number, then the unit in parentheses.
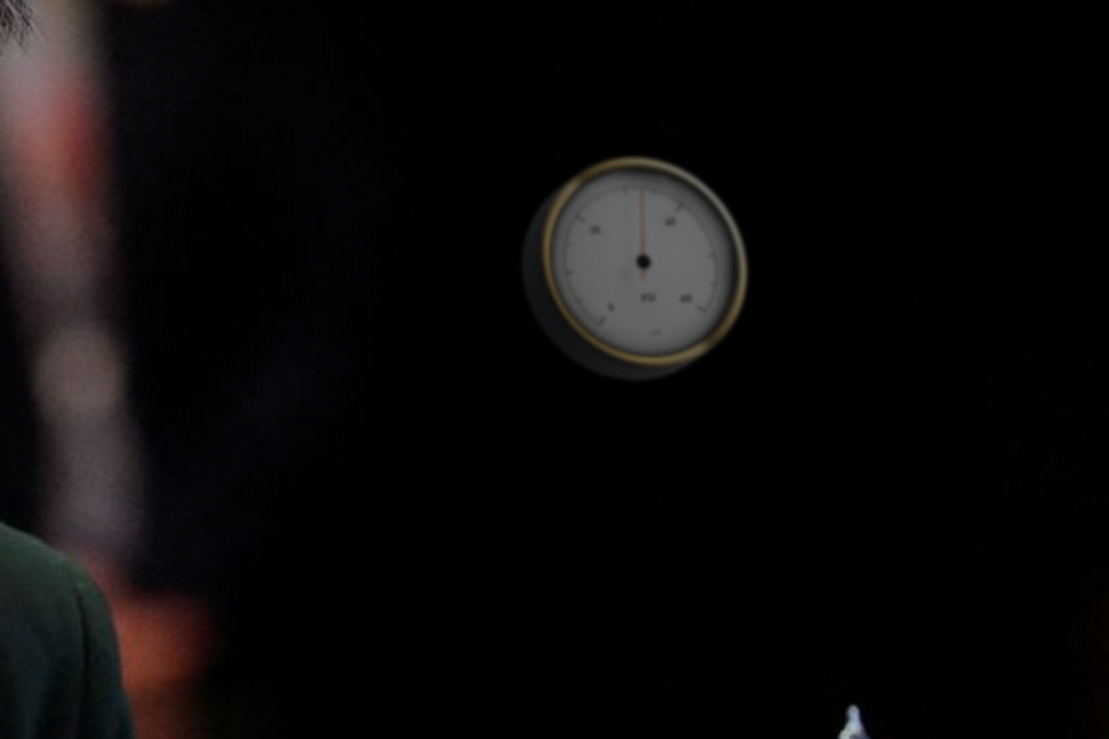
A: 32.5 (psi)
